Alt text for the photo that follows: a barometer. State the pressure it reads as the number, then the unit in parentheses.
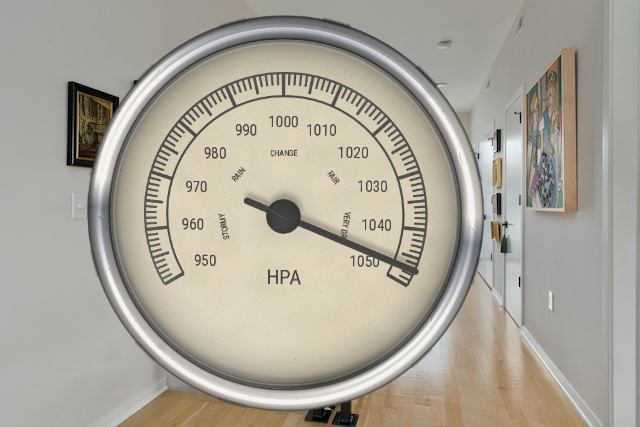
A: 1047 (hPa)
